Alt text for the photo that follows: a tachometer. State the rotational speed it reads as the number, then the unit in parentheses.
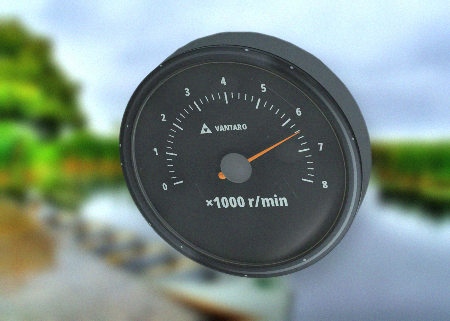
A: 6400 (rpm)
